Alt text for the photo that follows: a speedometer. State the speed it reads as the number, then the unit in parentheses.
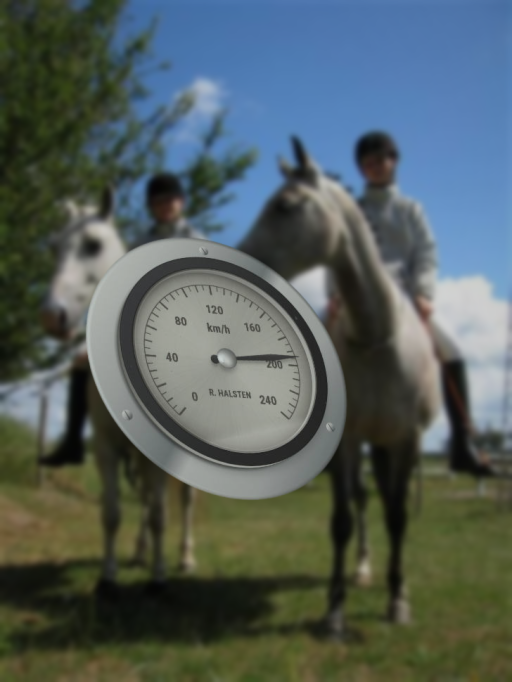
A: 195 (km/h)
